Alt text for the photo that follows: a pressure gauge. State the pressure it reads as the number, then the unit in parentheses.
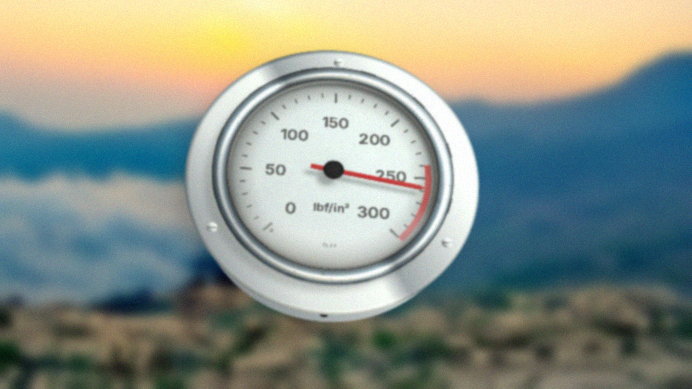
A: 260 (psi)
